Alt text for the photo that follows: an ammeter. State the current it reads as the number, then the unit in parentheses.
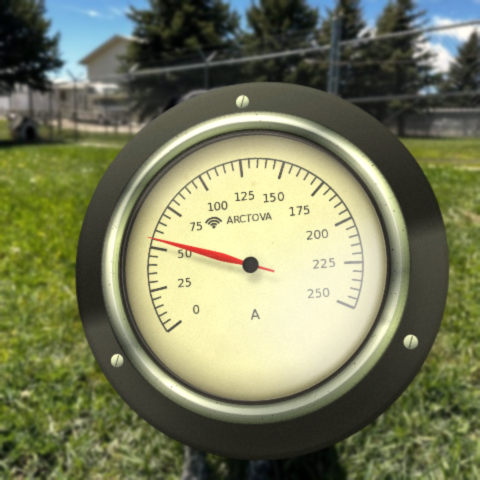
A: 55 (A)
